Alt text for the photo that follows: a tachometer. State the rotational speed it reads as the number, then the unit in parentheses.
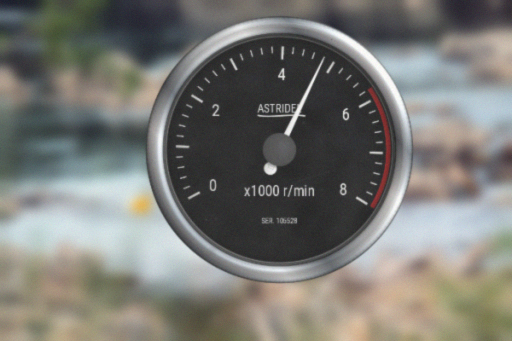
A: 4800 (rpm)
